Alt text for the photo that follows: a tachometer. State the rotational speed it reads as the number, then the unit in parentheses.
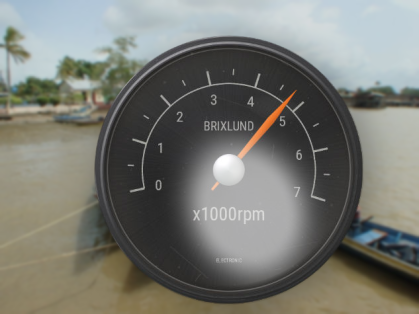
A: 4750 (rpm)
